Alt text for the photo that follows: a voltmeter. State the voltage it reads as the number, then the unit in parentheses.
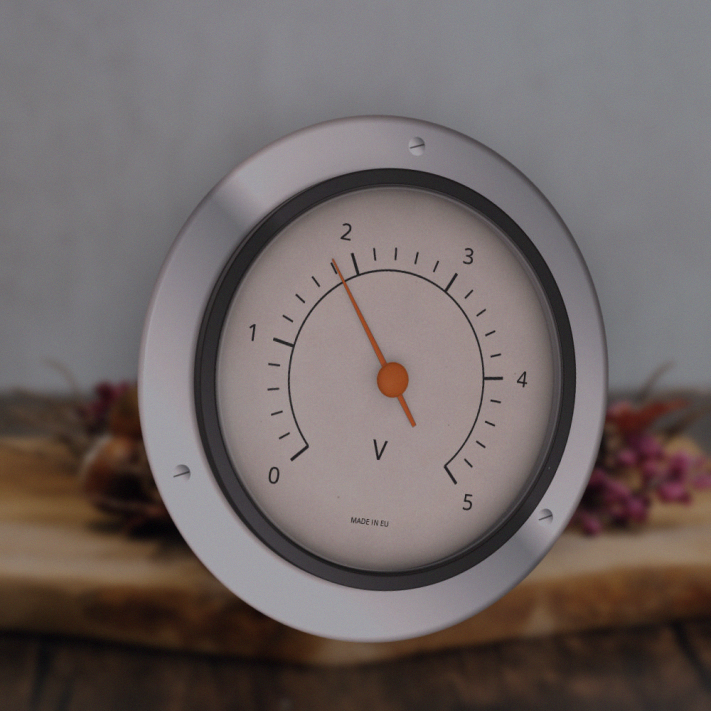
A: 1.8 (V)
